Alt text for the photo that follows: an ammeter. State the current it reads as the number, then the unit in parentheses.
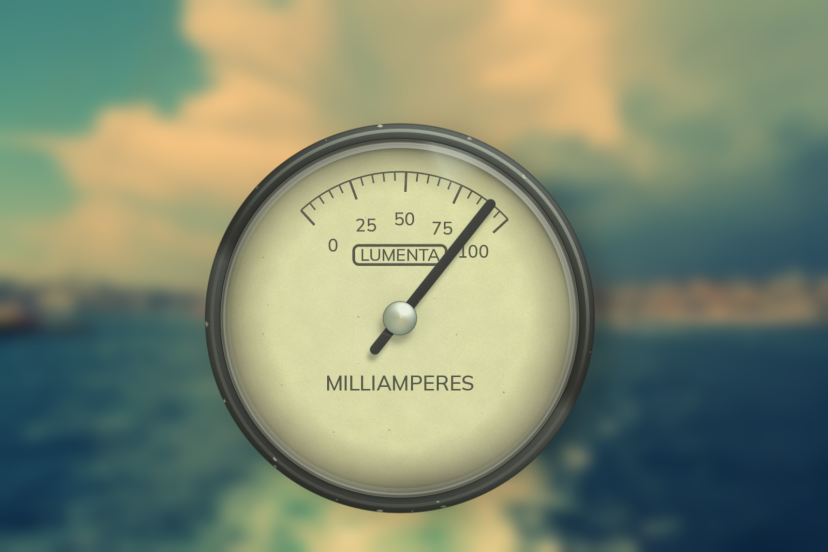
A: 90 (mA)
